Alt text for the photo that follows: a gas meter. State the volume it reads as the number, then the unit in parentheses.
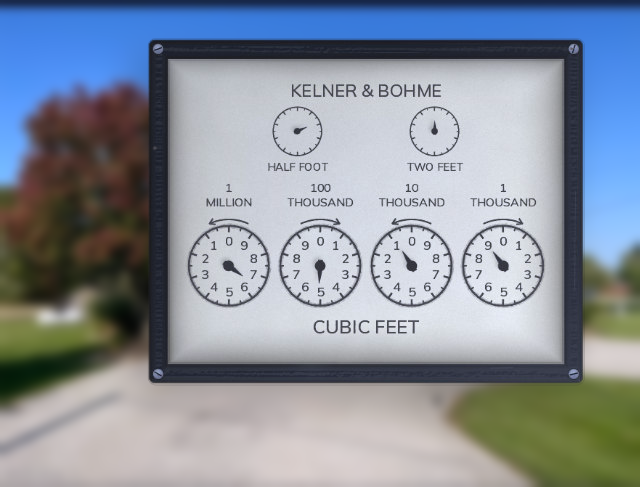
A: 650900 (ft³)
